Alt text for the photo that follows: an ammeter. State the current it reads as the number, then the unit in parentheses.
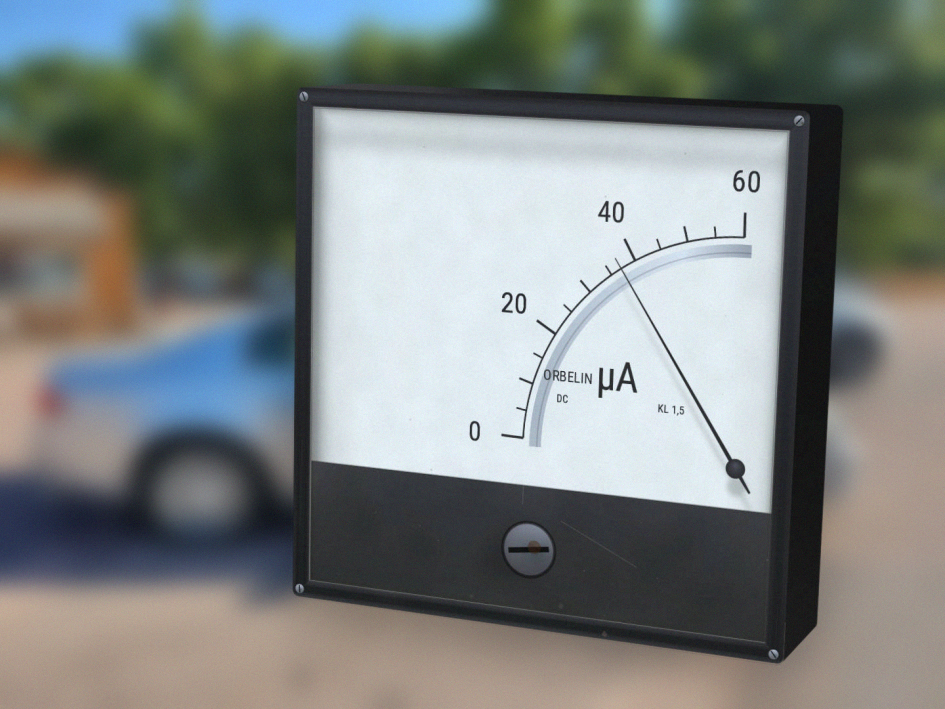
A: 37.5 (µA)
